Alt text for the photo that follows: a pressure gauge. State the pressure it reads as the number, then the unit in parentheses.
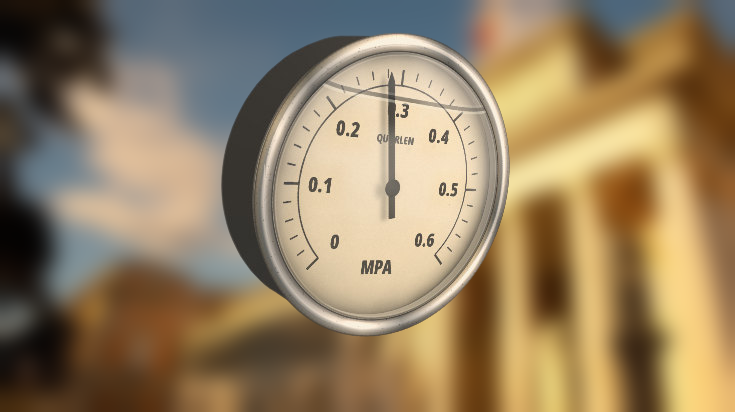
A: 0.28 (MPa)
